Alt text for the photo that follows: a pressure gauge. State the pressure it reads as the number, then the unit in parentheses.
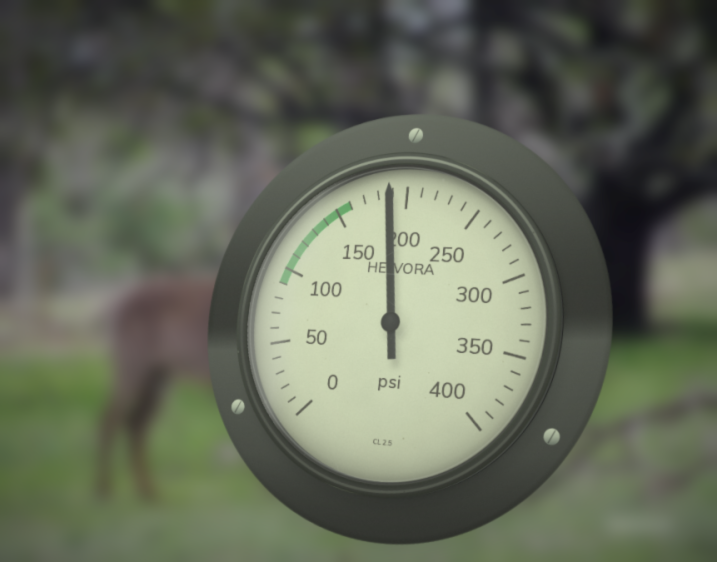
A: 190 (psi)
